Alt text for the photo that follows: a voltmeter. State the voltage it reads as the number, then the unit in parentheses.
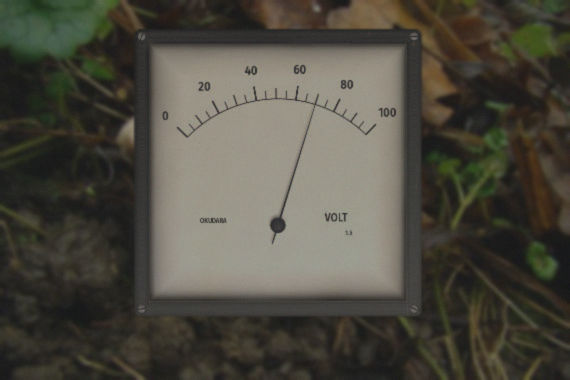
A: 70 (V)
